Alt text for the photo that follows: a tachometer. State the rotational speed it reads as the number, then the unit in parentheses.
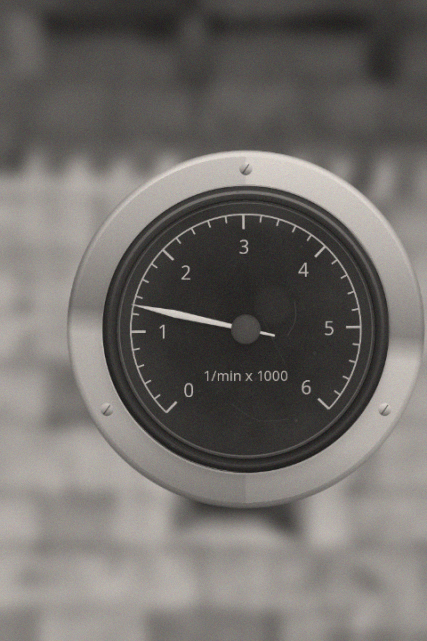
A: 1300 (rpm)
